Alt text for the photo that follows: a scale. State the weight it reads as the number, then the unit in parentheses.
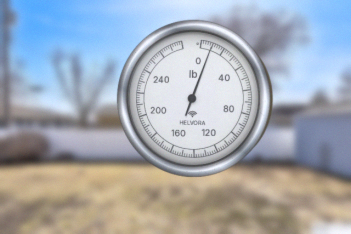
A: 10 (lb)
